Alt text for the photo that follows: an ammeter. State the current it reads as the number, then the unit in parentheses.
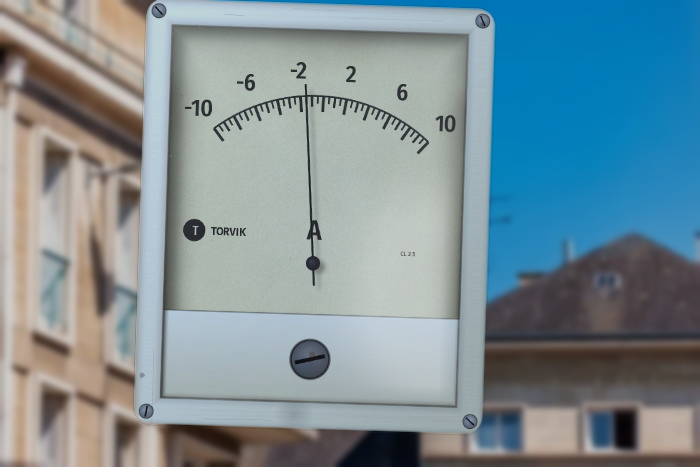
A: -1.5 (A)
